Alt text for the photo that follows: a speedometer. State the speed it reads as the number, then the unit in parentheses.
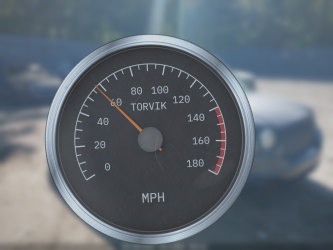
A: 57.5 (mph)
